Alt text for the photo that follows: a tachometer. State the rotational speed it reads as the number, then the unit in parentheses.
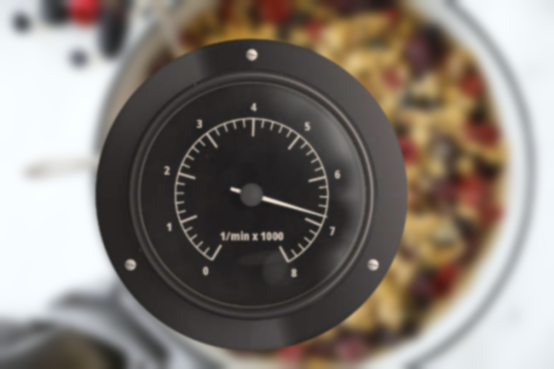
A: 6800 (rpm)
